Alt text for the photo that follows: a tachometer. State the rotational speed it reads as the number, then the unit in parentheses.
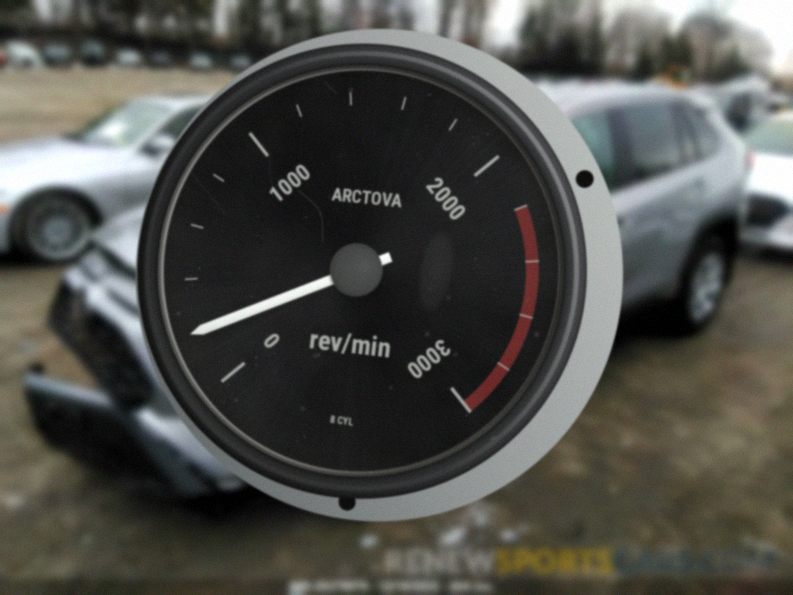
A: 200 (rpm)
